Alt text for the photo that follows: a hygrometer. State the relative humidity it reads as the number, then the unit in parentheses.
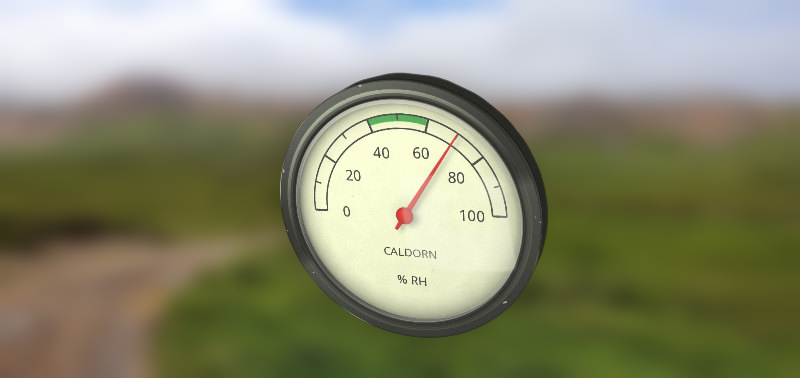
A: 70 (%)
